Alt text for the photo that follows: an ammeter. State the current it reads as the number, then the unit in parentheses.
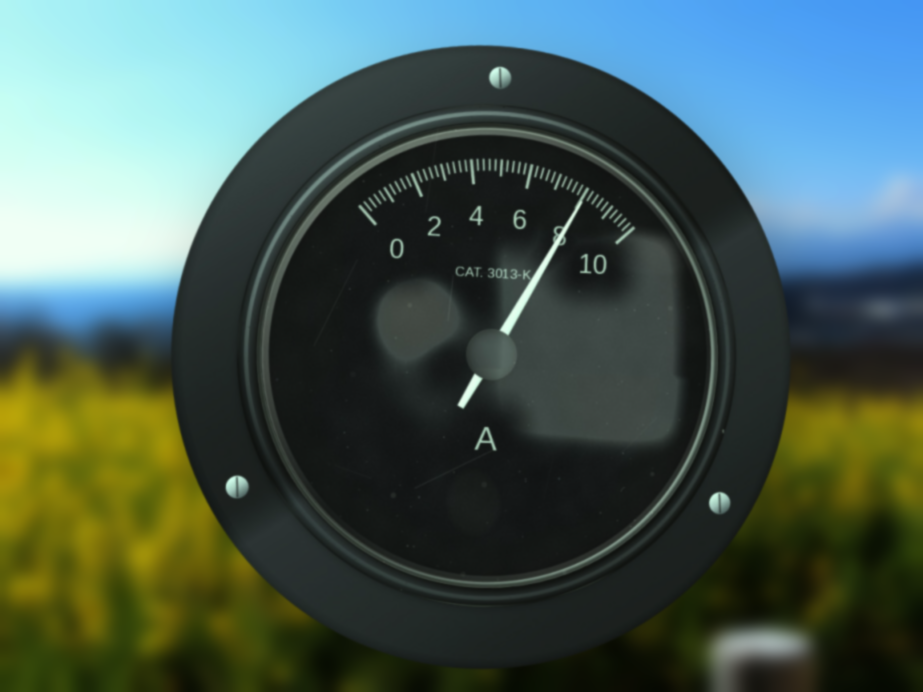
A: 8 (A)
